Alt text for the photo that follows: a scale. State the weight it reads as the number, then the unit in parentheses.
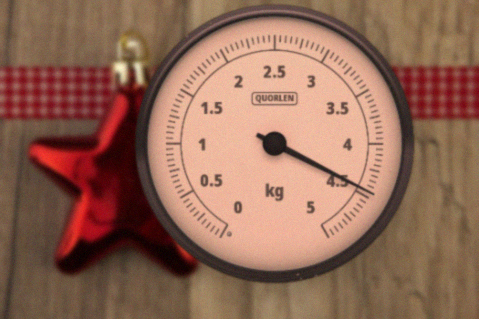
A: 4.45 (kg)
